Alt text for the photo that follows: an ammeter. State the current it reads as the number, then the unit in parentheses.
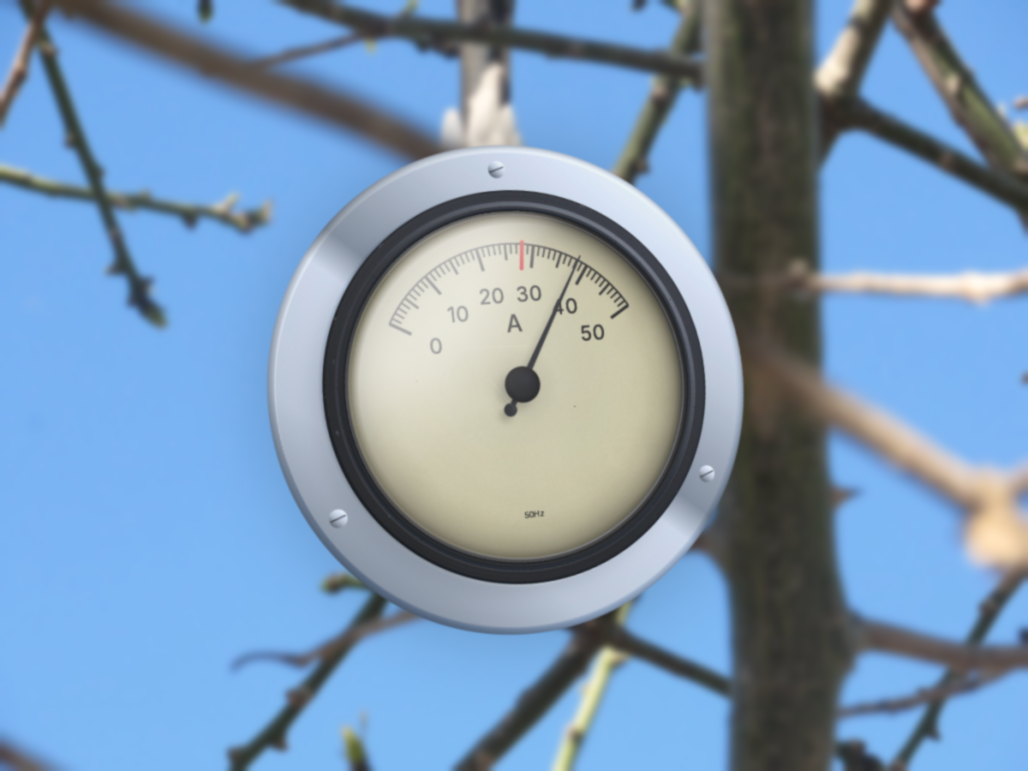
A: 38 (A)
